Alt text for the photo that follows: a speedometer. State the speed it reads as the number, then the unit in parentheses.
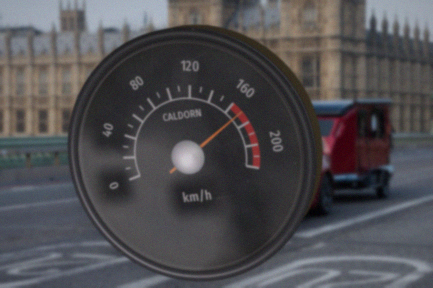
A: 170 (km/h)
